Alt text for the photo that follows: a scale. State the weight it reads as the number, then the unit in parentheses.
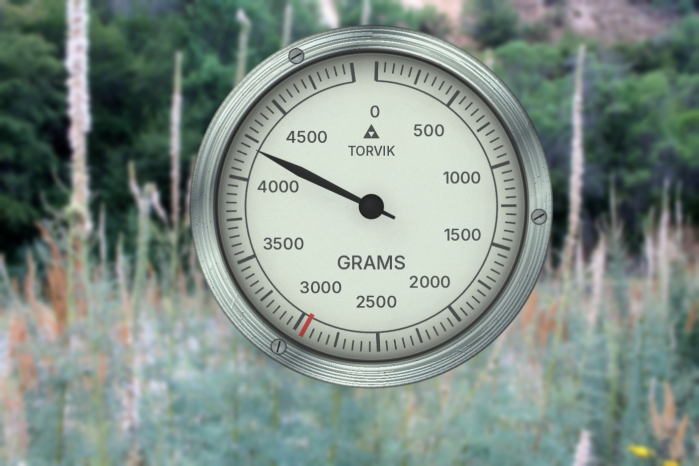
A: 4200 (g)
